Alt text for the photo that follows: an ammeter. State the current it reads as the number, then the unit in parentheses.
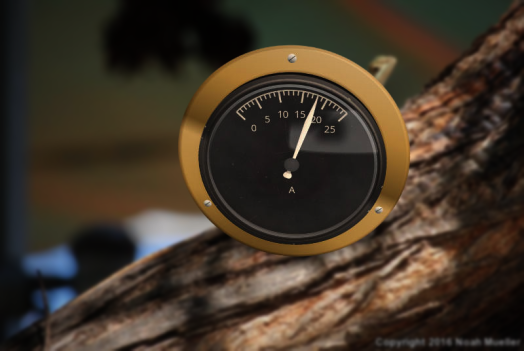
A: 18 (A)
